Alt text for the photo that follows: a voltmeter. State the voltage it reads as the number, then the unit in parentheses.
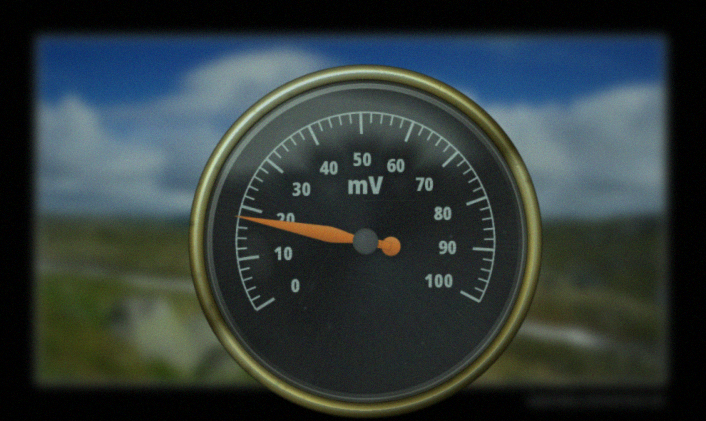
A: 18 (mV)
